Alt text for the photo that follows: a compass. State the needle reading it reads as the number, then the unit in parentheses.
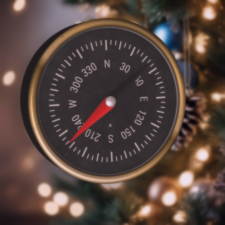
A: 230 (°)
